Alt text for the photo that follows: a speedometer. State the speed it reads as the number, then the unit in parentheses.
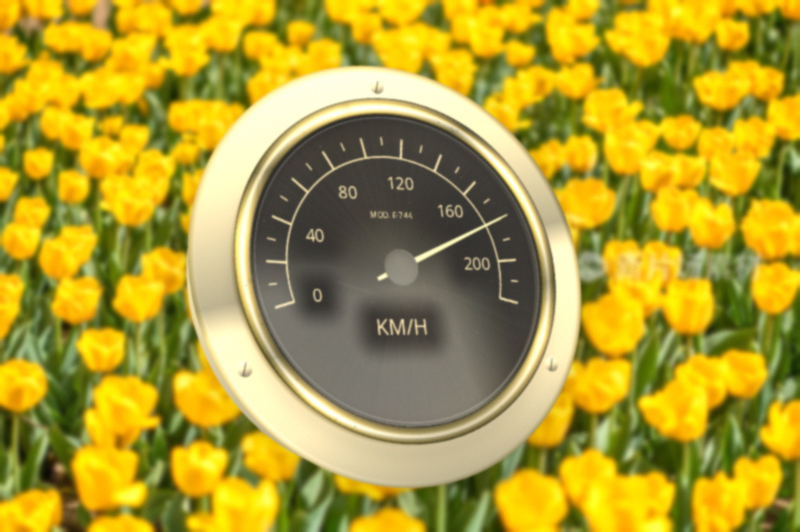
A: 180 (km/h)
